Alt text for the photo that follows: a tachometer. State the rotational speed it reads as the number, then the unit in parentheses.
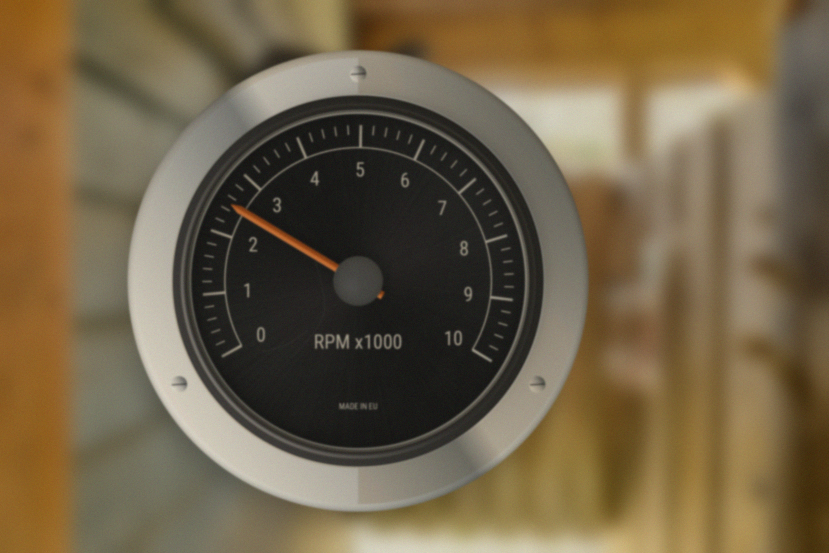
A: 2500 (rpm)
